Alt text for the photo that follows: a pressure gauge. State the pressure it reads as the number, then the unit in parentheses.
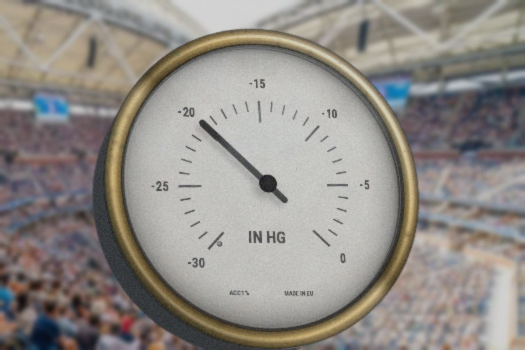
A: -20 (inHg)
